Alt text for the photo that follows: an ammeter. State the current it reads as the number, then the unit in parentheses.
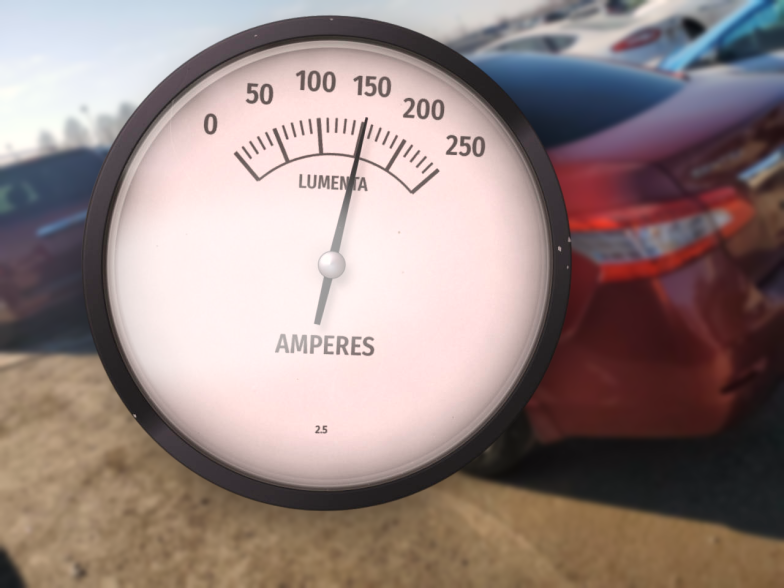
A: 150 (A)
